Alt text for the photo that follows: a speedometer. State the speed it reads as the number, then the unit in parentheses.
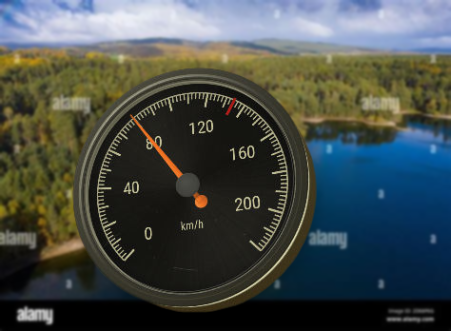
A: 80 (km/h)
